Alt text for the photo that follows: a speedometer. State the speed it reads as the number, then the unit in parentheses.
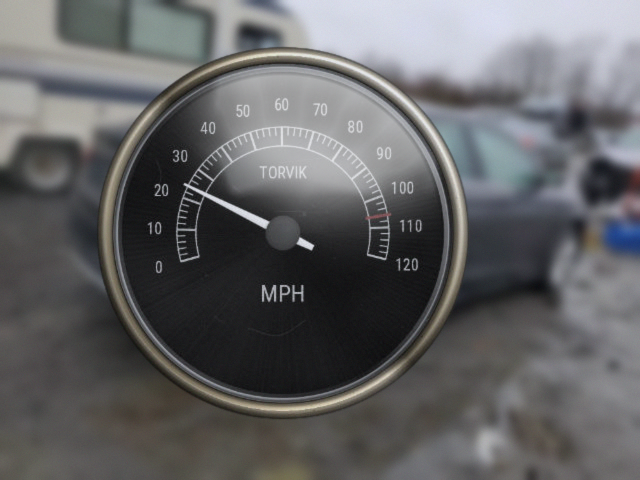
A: 24 (mph)
